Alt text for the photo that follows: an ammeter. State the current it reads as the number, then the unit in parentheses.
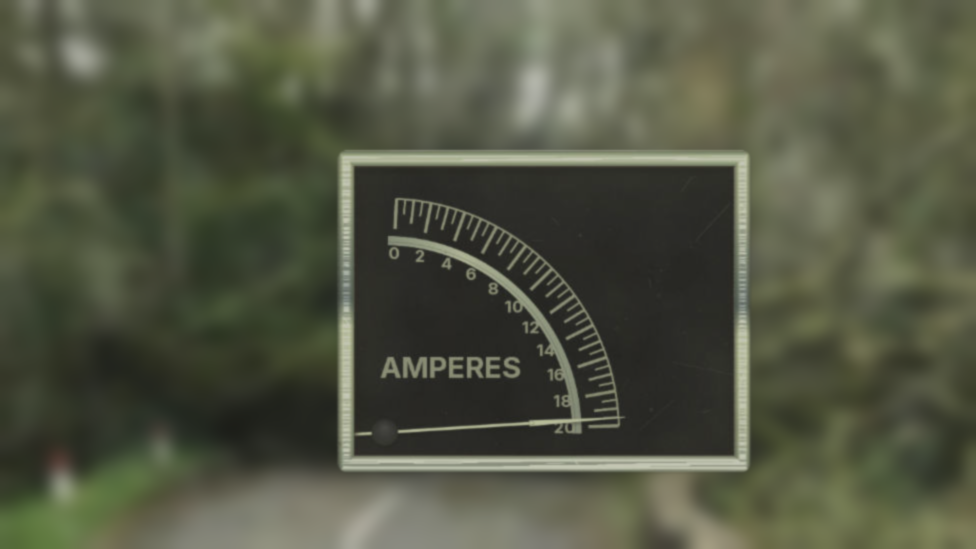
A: 19.5 (A)
